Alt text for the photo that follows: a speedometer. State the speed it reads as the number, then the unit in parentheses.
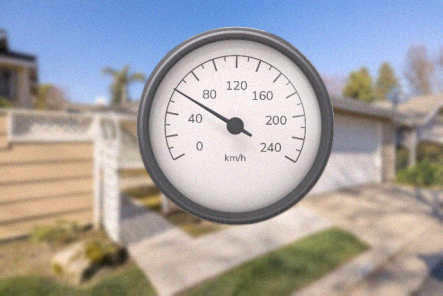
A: 60 (km/h)
